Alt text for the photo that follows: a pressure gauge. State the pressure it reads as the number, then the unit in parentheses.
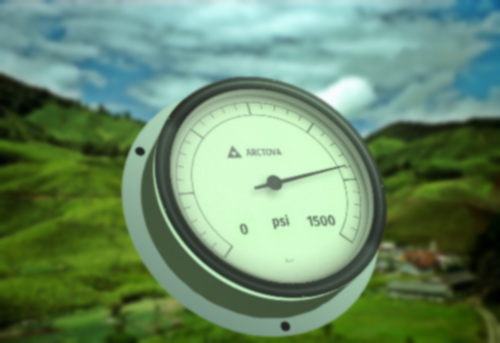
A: 1200 (psi)
